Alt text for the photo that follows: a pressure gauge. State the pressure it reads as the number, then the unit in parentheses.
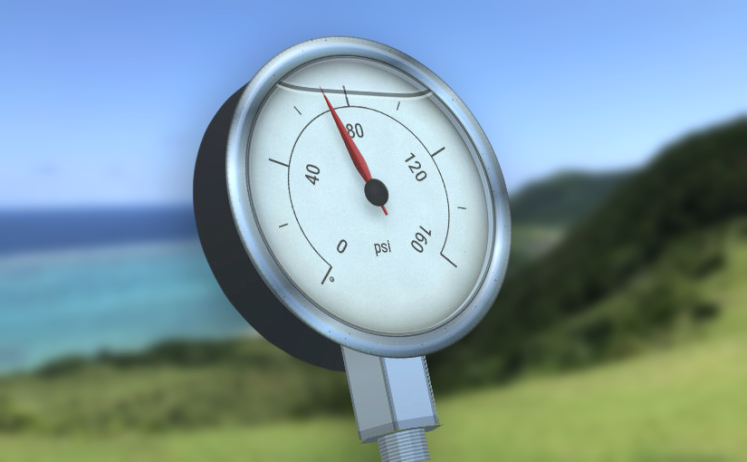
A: 70 (psi)
